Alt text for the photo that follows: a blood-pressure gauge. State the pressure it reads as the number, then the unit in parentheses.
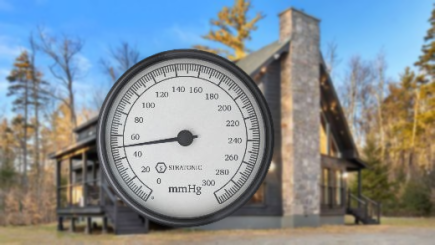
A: 50 (mmHg)
